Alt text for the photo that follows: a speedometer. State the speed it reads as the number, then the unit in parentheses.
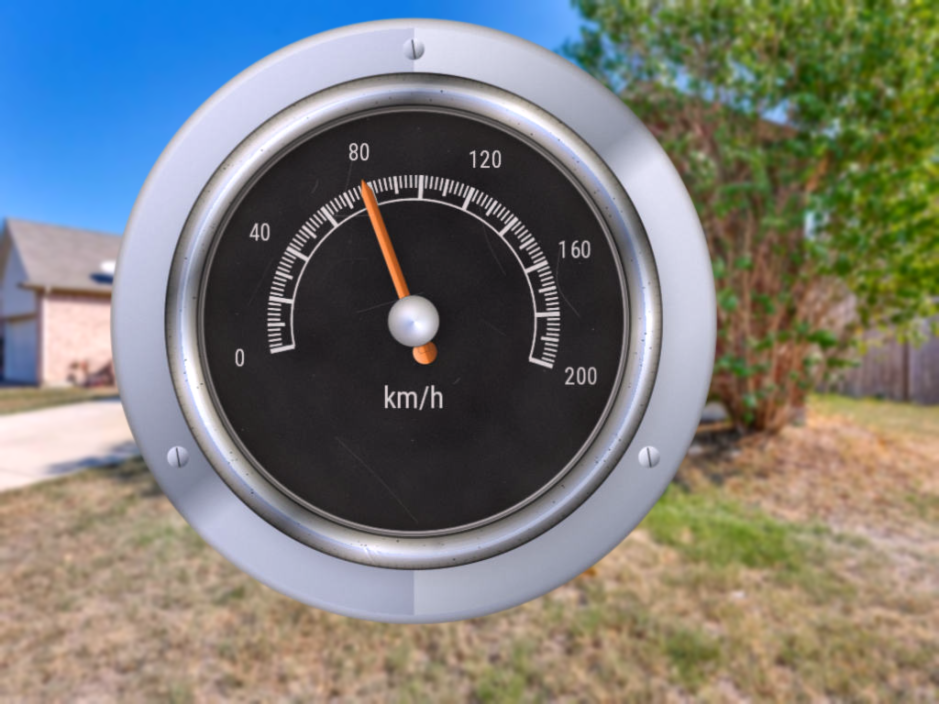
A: 78 (km/h)
